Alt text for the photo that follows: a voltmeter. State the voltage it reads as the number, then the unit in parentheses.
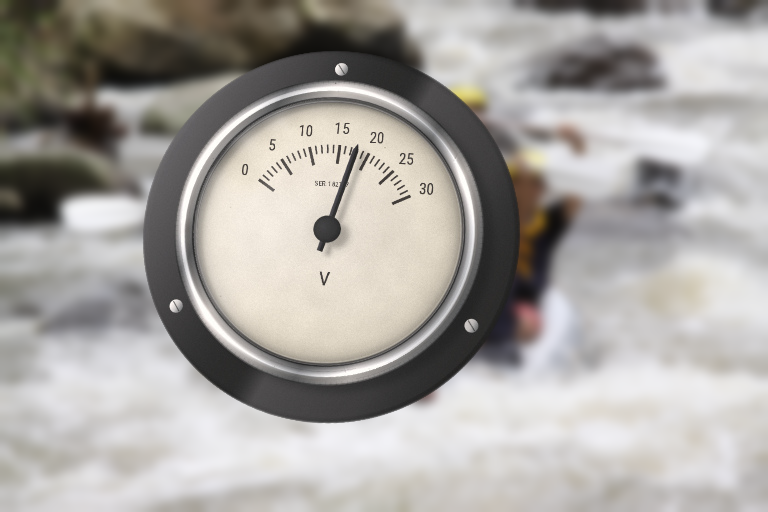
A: 18 (V)
